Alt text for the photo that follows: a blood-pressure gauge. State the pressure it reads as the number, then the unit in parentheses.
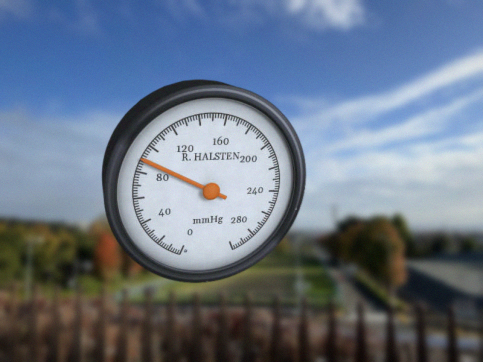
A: 90 (mmHg)
